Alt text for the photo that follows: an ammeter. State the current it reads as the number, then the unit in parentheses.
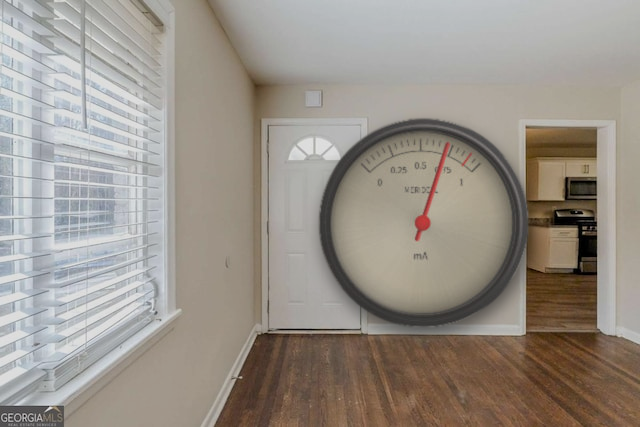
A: 0.7 (mA)
